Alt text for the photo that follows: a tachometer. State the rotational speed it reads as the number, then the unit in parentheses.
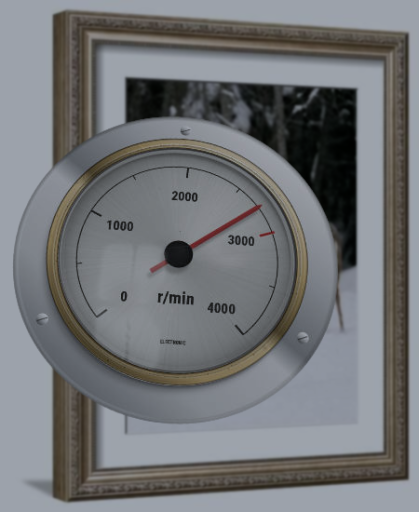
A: 2750 (rpm)
